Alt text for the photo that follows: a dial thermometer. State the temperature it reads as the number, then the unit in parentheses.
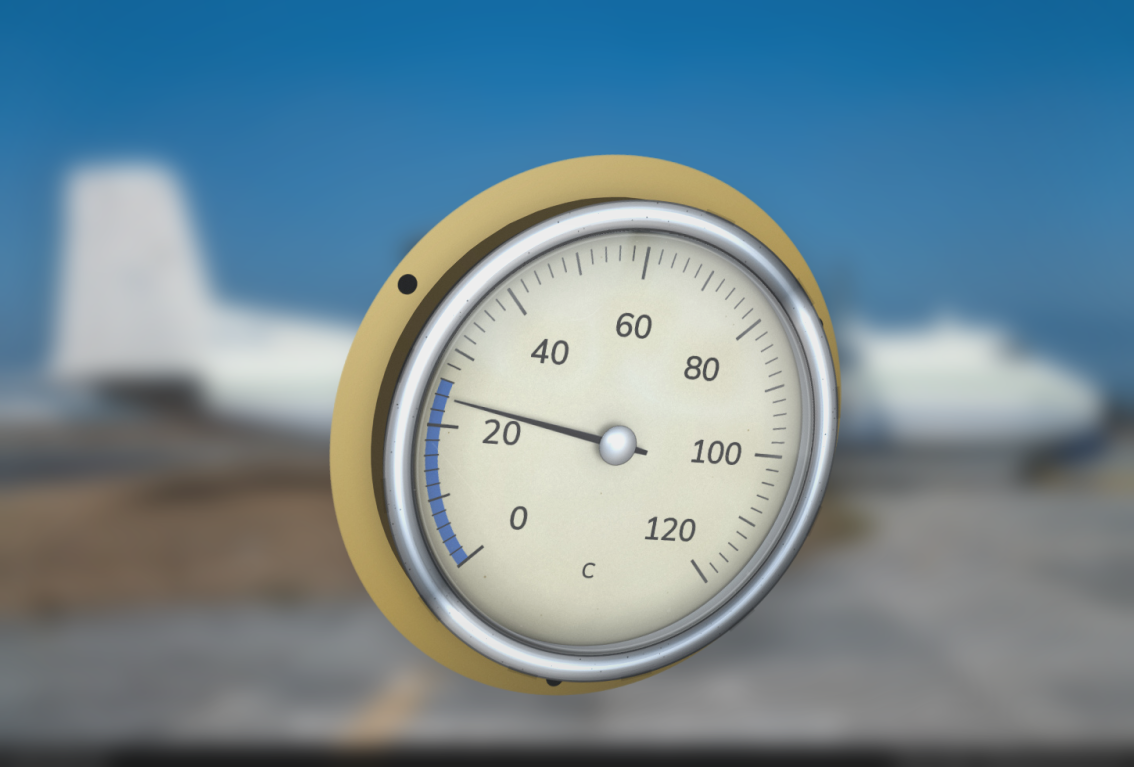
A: 24 (°C)
